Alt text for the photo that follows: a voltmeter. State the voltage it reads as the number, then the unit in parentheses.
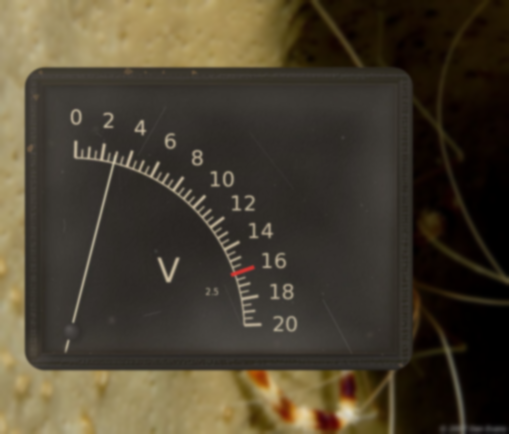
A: 3 (V)
